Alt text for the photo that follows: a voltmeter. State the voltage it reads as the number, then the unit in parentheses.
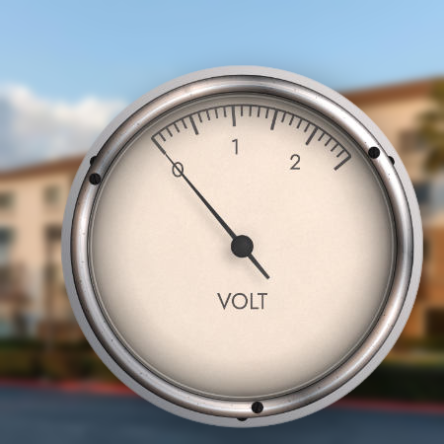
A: 0 (V)
